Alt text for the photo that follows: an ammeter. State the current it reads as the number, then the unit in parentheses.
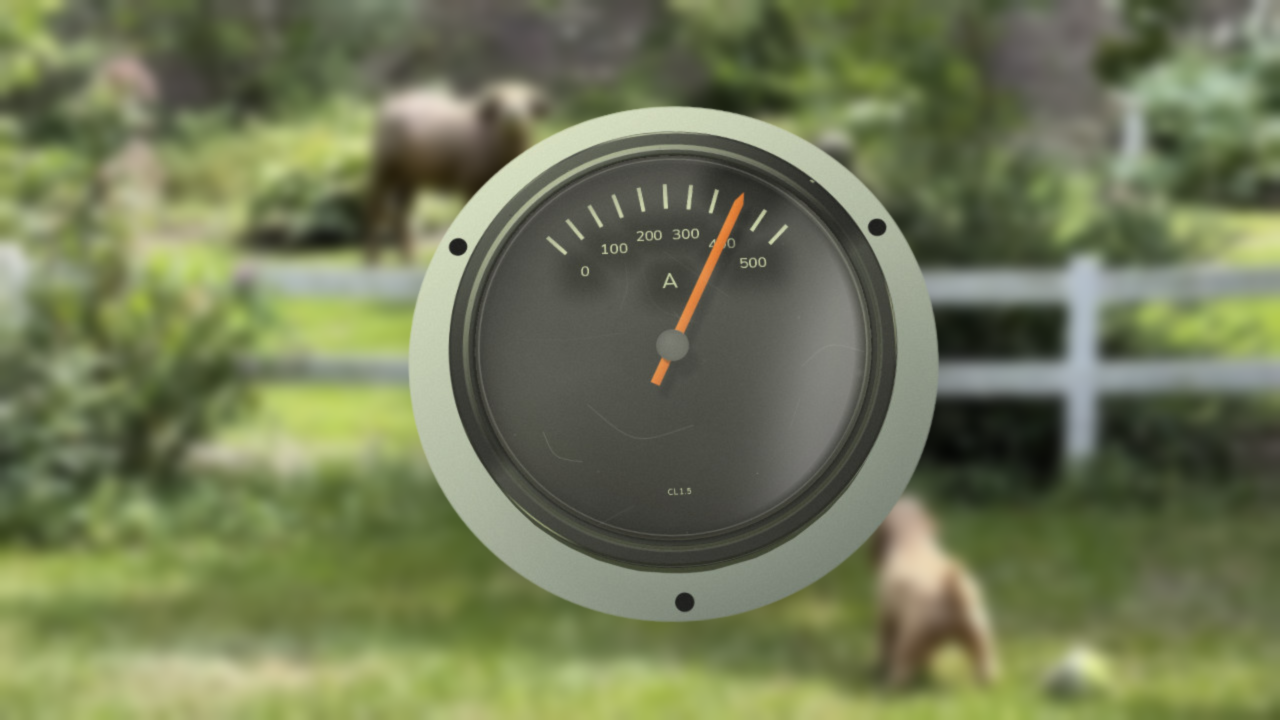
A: 400 (A)
